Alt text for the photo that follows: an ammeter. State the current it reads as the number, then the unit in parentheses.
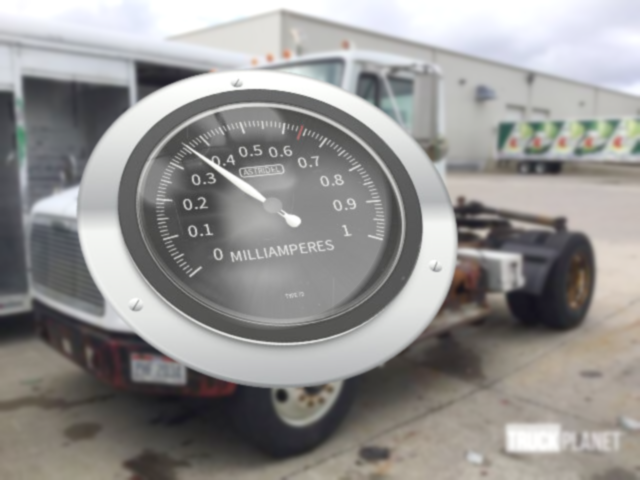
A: 0.35 (mA)
